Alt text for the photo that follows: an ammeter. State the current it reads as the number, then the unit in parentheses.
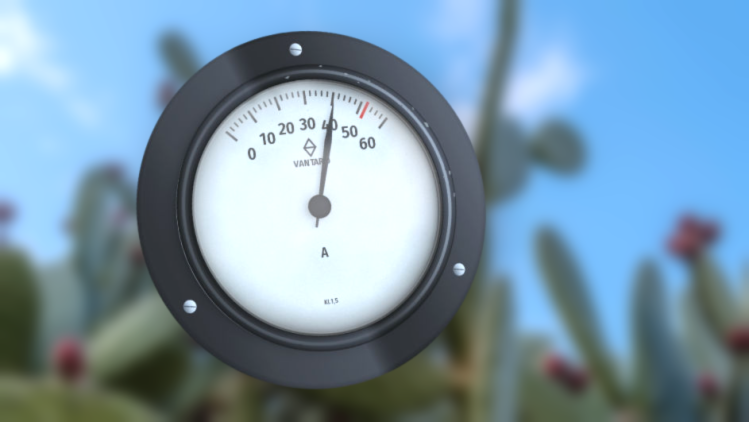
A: 40 (A)
